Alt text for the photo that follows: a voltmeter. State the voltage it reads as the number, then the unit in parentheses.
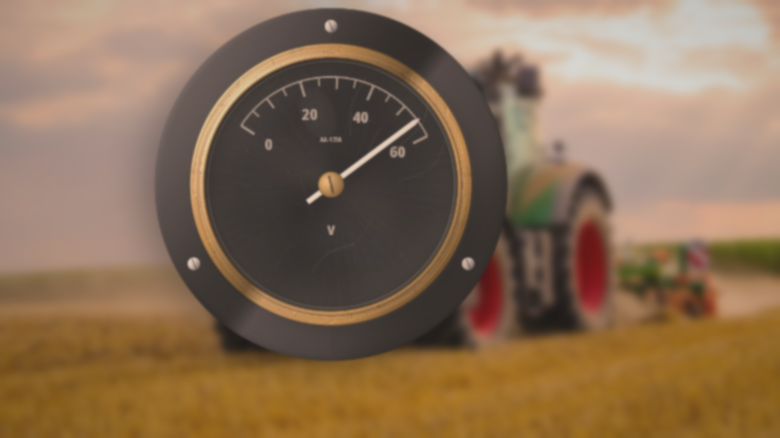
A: 55 (V)
